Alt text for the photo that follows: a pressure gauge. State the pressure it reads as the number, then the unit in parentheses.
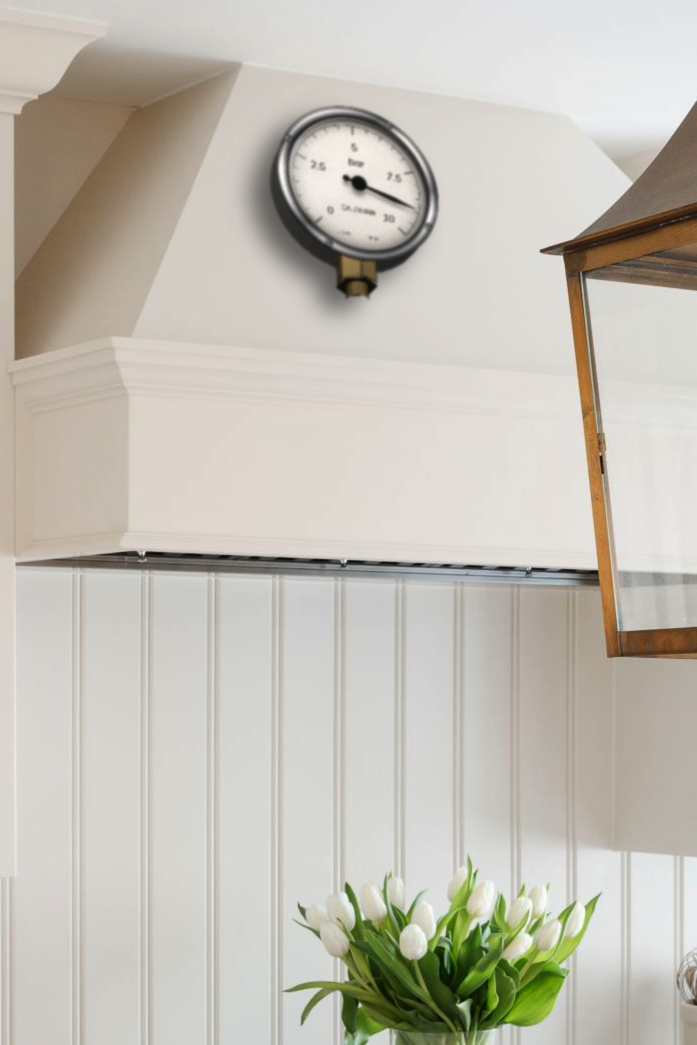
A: 9 (bar)
